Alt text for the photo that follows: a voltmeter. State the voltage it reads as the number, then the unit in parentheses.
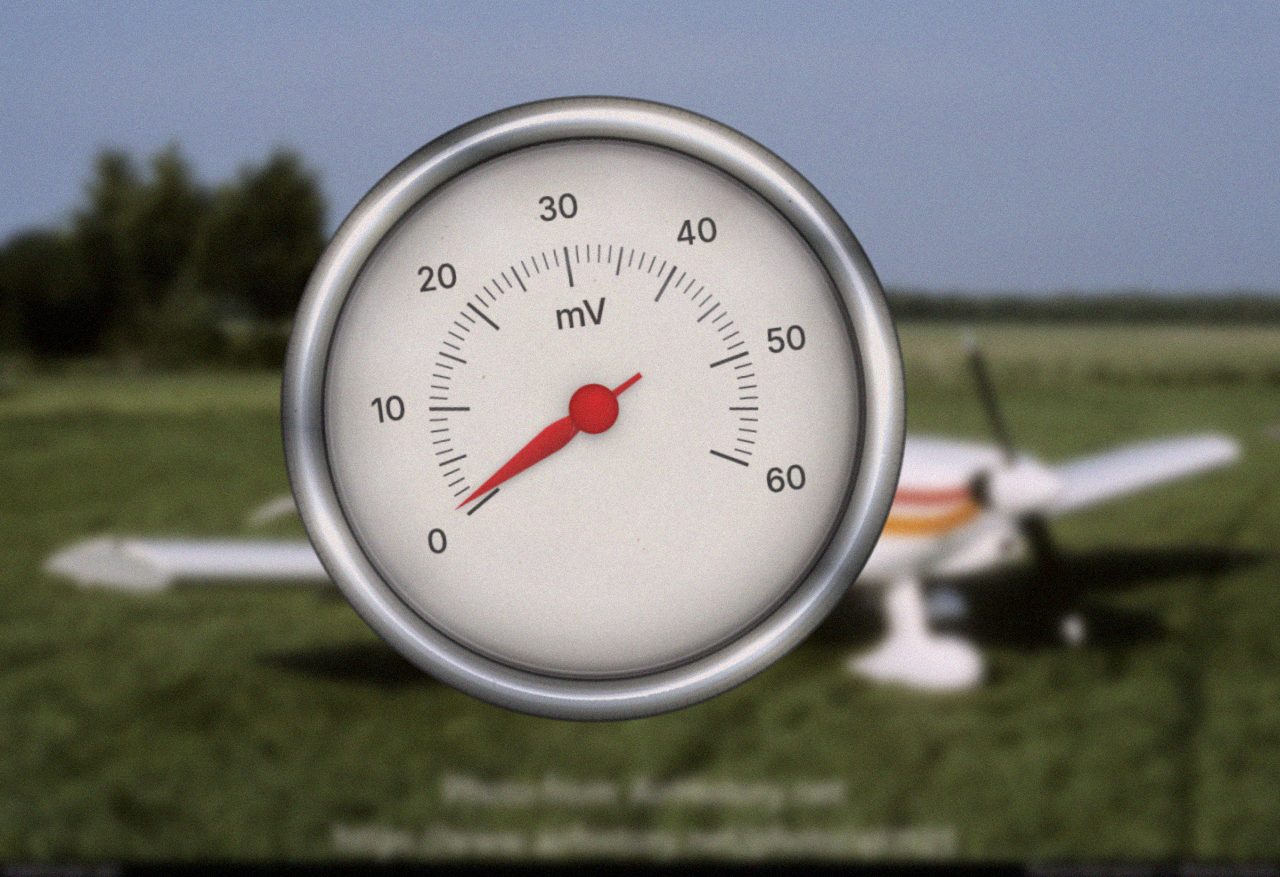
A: 1 (mV)
